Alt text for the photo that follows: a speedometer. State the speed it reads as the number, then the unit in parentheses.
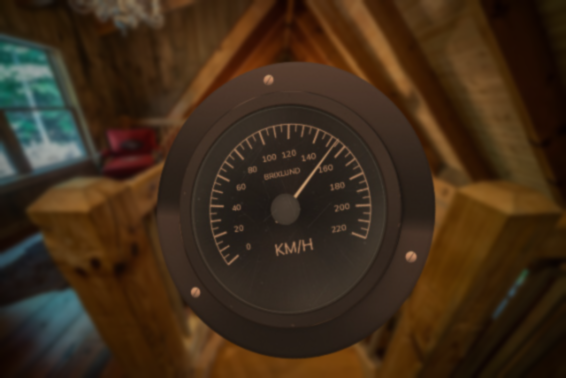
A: 155 (km/h)
